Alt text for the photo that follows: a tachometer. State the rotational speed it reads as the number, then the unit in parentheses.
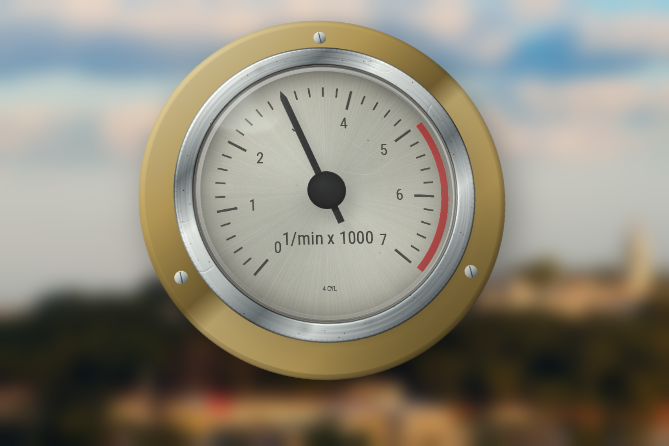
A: 3000 (rpm)
